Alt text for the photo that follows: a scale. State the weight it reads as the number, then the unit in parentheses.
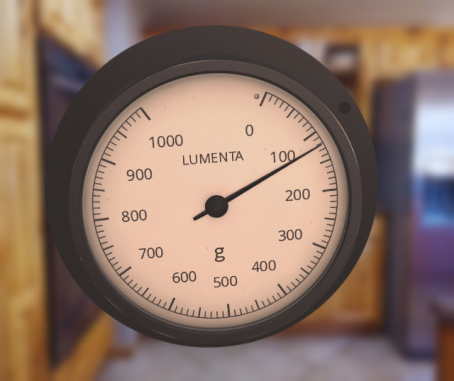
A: 120 (g)
